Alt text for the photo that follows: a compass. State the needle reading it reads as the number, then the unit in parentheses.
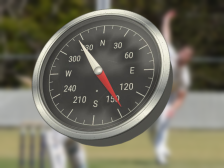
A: 145 (°)
